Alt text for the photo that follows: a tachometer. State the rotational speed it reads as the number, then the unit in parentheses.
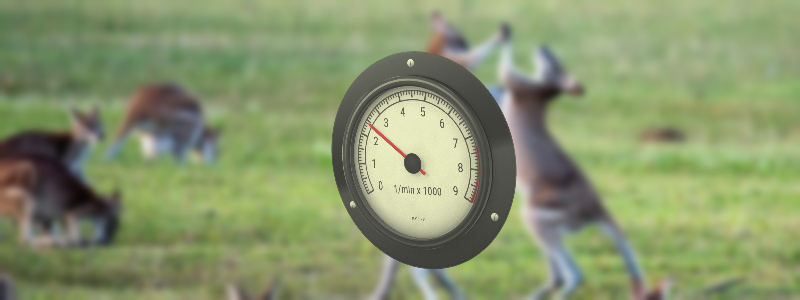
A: 2500 (rpm)
